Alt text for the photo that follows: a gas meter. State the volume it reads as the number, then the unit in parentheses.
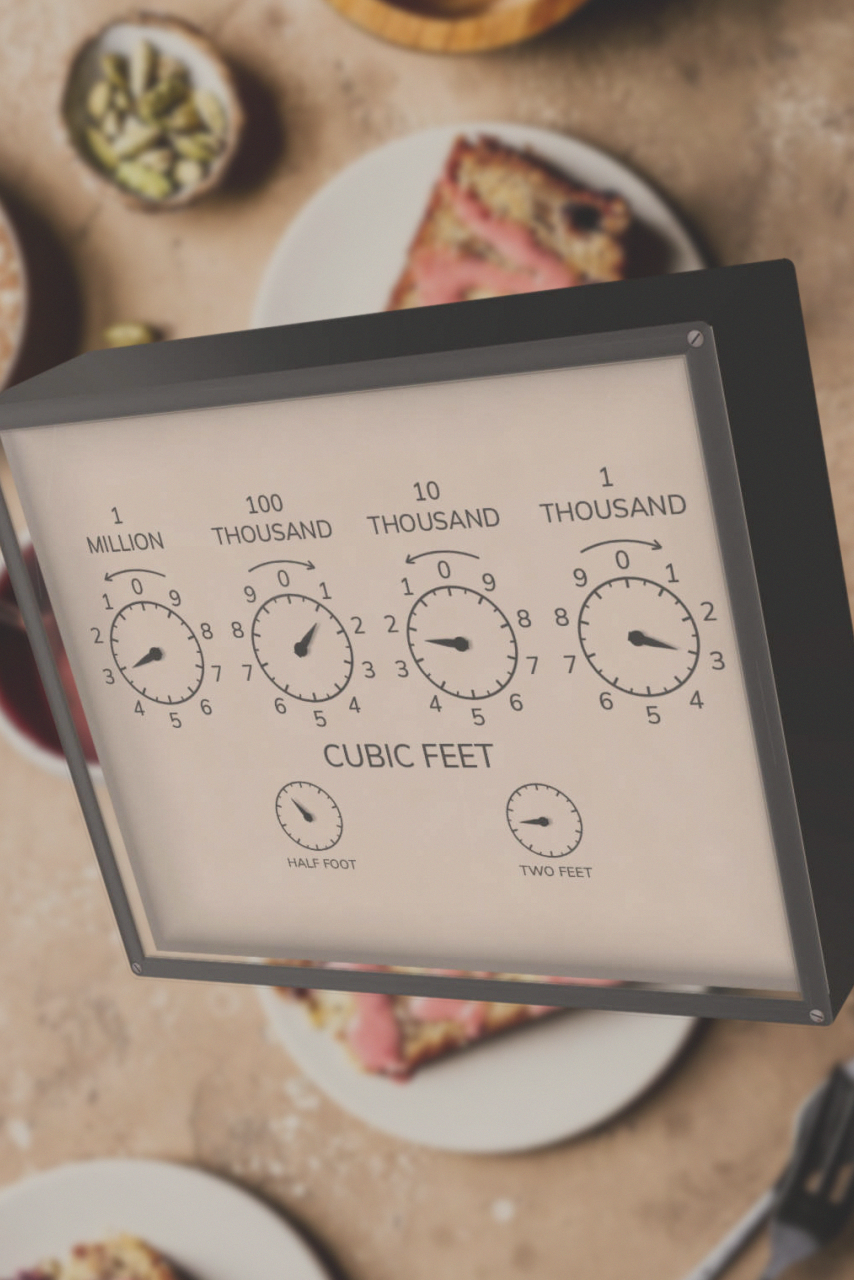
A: 312300 (ft³)
